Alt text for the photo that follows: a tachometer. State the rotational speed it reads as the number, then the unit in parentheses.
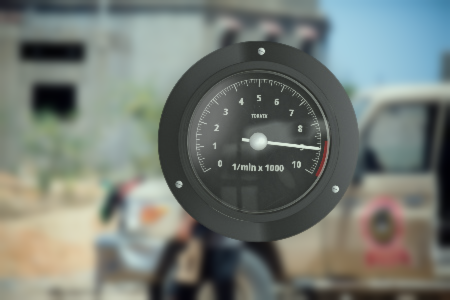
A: 9000 (rpm)
